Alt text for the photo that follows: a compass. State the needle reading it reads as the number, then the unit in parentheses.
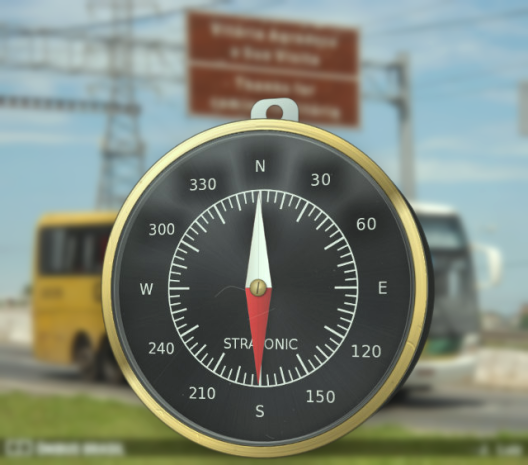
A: 180 (°)
